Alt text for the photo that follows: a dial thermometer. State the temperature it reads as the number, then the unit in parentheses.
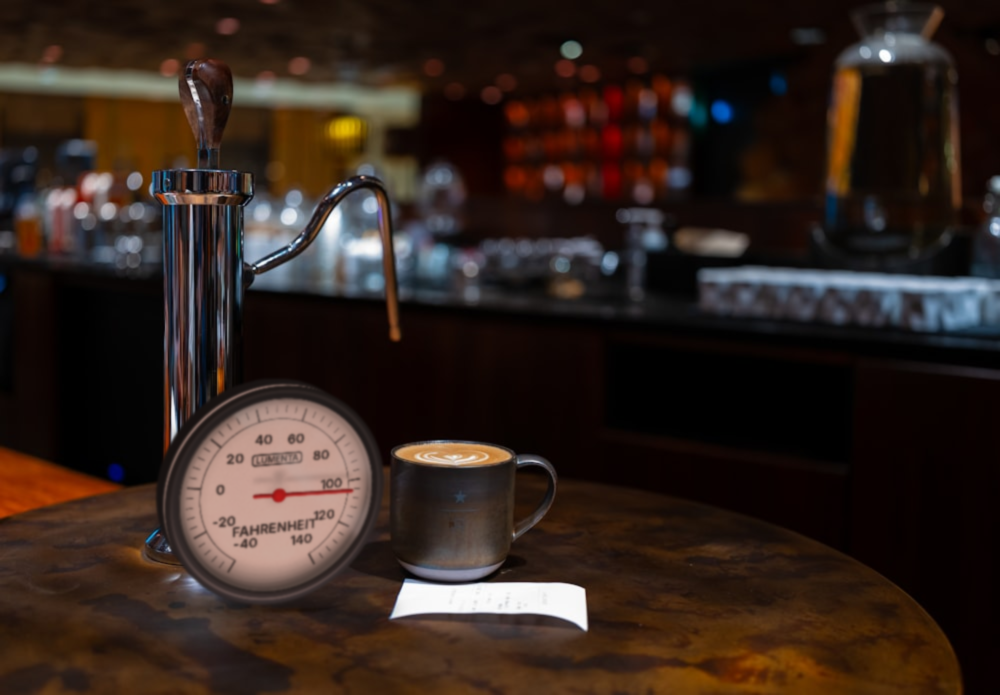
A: 104 (°F)
